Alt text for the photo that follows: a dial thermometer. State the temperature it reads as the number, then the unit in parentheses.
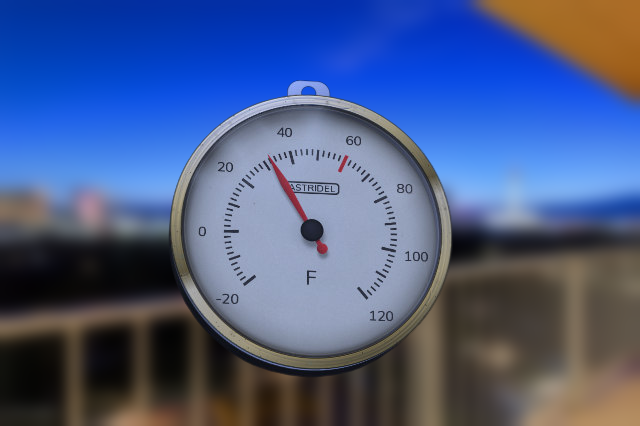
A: 32 (°F)
